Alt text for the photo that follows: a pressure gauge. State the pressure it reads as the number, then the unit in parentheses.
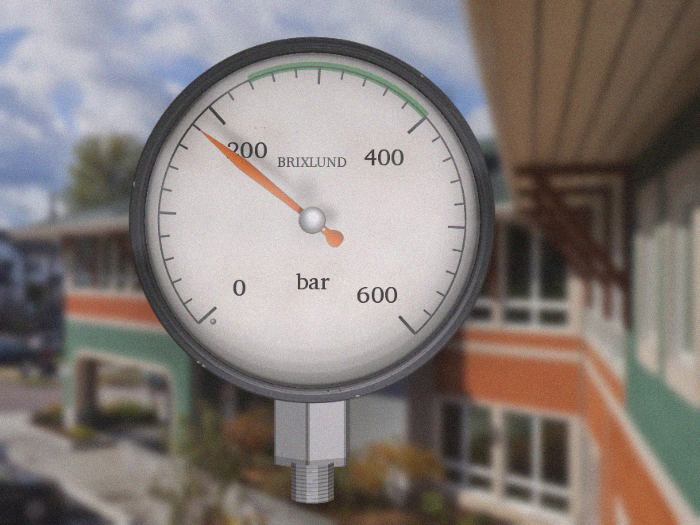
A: 180 (bar)
